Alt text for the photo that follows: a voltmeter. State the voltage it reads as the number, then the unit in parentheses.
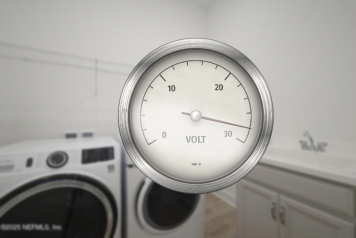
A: 28 (V)
